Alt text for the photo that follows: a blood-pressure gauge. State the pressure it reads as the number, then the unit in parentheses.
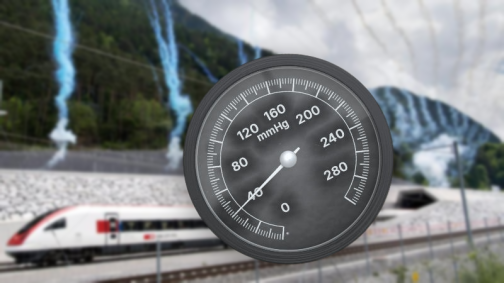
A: 40 (mmHg)
